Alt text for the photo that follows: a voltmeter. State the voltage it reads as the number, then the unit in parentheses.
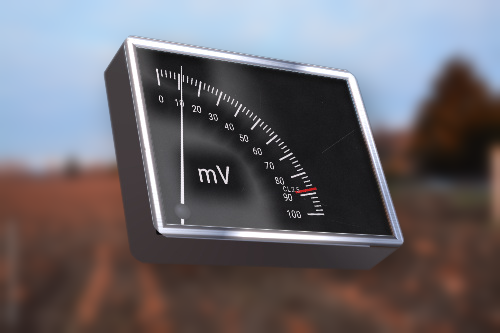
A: 10 (mV)
